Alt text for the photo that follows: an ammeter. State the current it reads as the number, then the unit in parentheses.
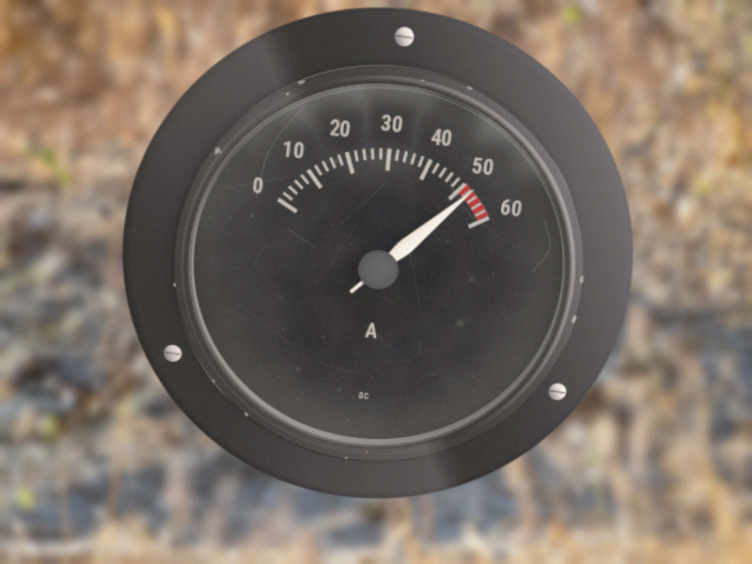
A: 52 (A)
